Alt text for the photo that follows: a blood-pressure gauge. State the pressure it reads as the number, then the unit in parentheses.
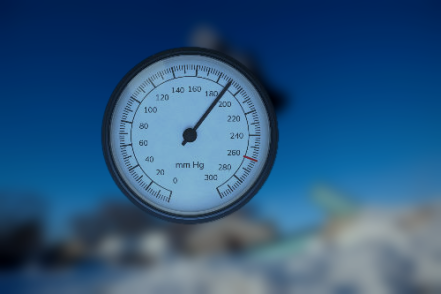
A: 190 (mmHg)
